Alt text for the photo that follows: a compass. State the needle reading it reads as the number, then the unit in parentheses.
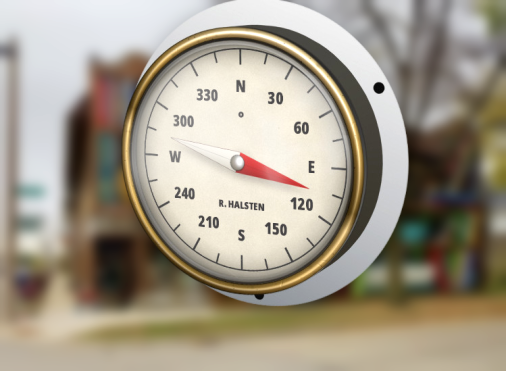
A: 105 (°)
